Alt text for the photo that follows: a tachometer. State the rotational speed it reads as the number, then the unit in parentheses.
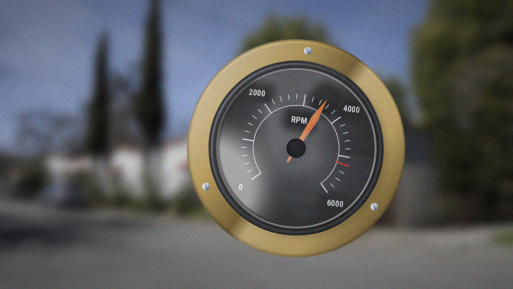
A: 3500 (rpm)
